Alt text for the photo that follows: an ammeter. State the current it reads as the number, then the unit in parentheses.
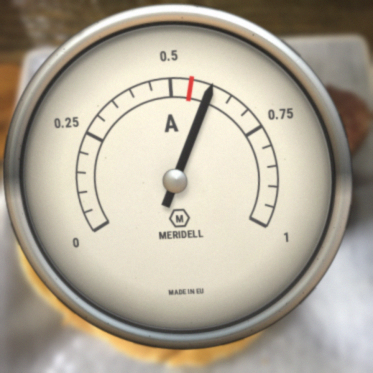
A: 0.6 (A)
